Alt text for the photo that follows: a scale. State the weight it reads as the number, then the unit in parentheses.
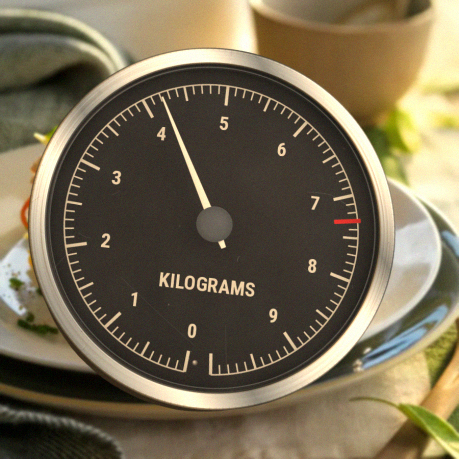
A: 4.2 (kg)
